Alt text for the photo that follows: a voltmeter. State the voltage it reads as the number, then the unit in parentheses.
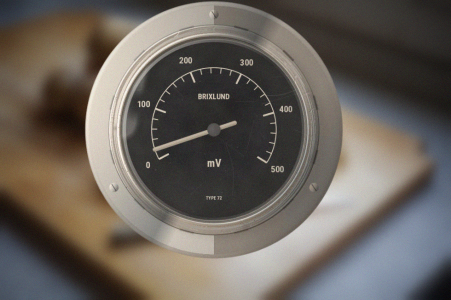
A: 20 (mV)
